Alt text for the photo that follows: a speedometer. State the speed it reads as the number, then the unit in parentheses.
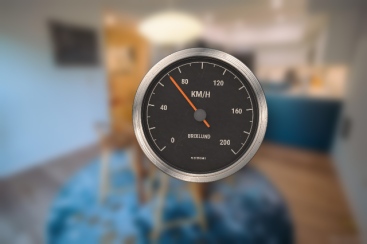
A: 70 (km/h)
